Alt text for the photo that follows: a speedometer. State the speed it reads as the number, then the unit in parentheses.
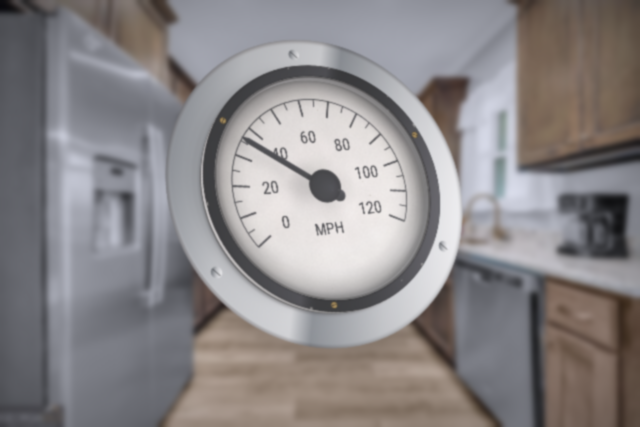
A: 35 (mph)
